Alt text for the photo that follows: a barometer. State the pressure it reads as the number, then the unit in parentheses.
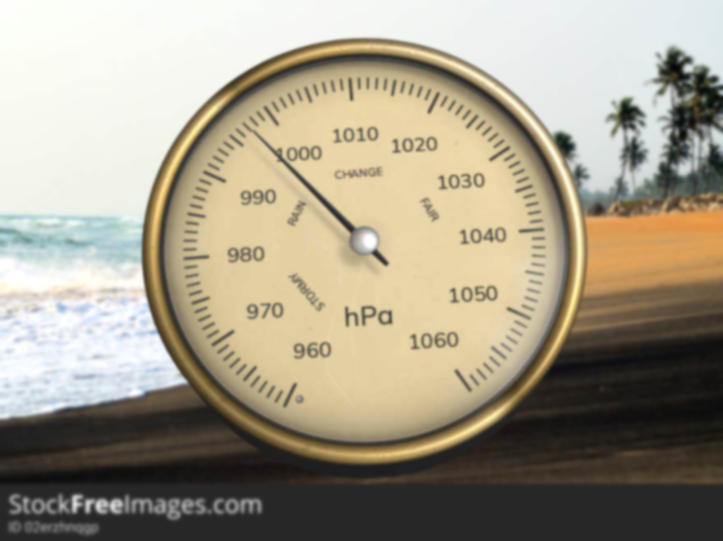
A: 997 (hPa)
